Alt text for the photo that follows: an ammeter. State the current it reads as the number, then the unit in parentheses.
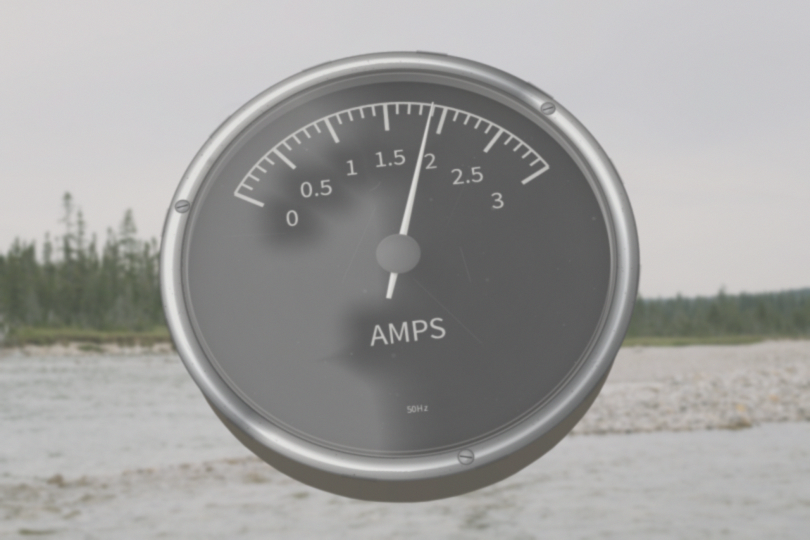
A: 1.9 (A)
